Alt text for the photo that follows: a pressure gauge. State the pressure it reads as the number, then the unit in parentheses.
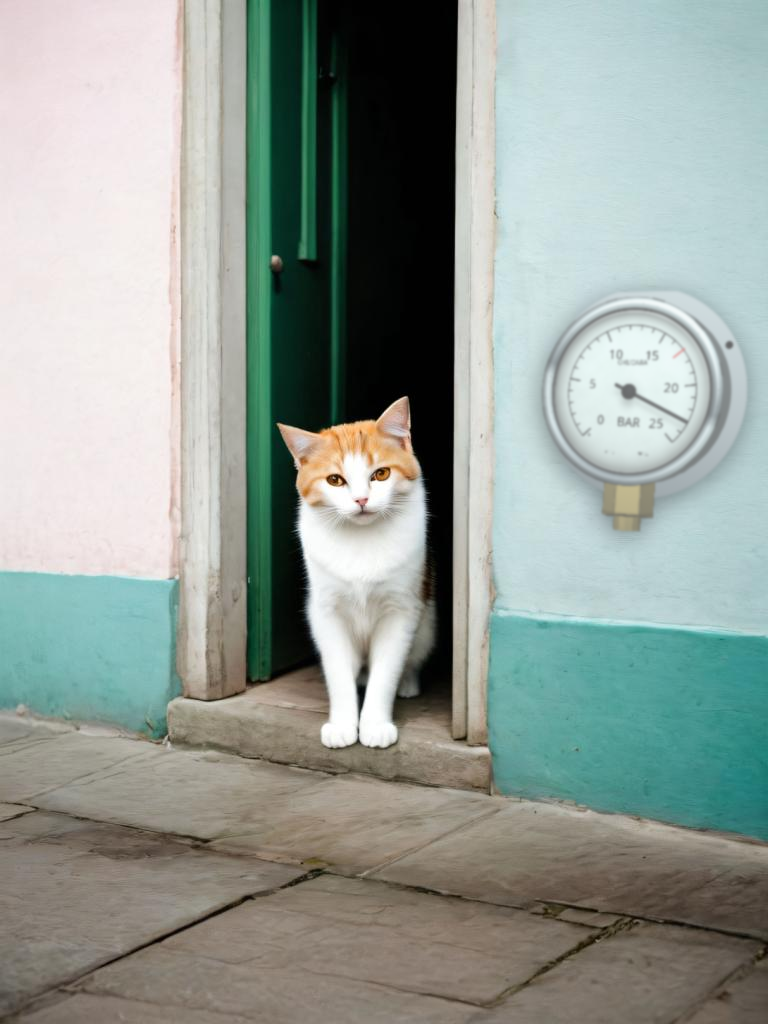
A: 23 (bar)
